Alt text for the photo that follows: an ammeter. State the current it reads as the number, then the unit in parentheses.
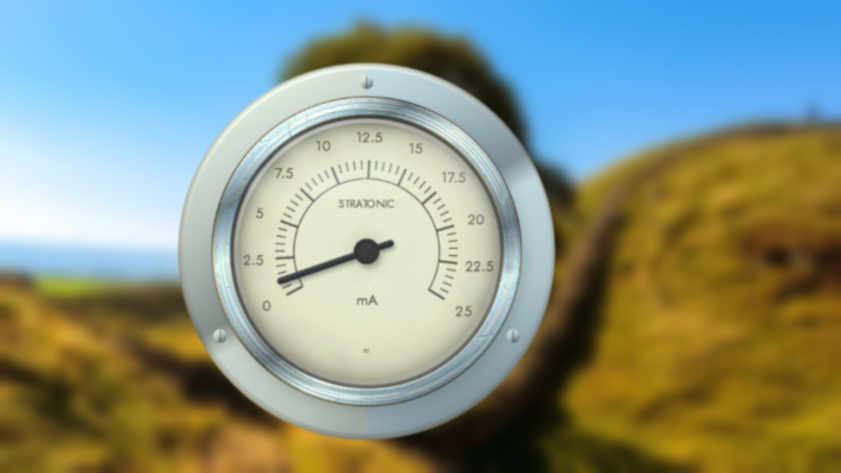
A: 1 (mA)
